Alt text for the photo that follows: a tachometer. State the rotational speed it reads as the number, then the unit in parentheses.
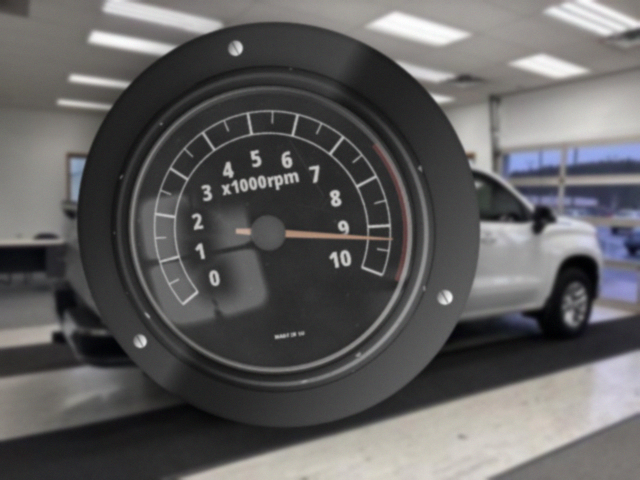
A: 9250 (rpm)
